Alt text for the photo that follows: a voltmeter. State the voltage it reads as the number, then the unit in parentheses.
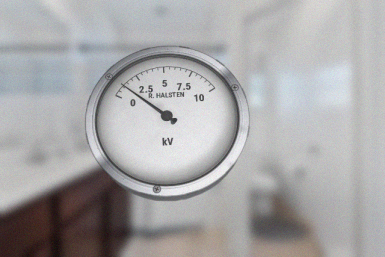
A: 1 (kV)
